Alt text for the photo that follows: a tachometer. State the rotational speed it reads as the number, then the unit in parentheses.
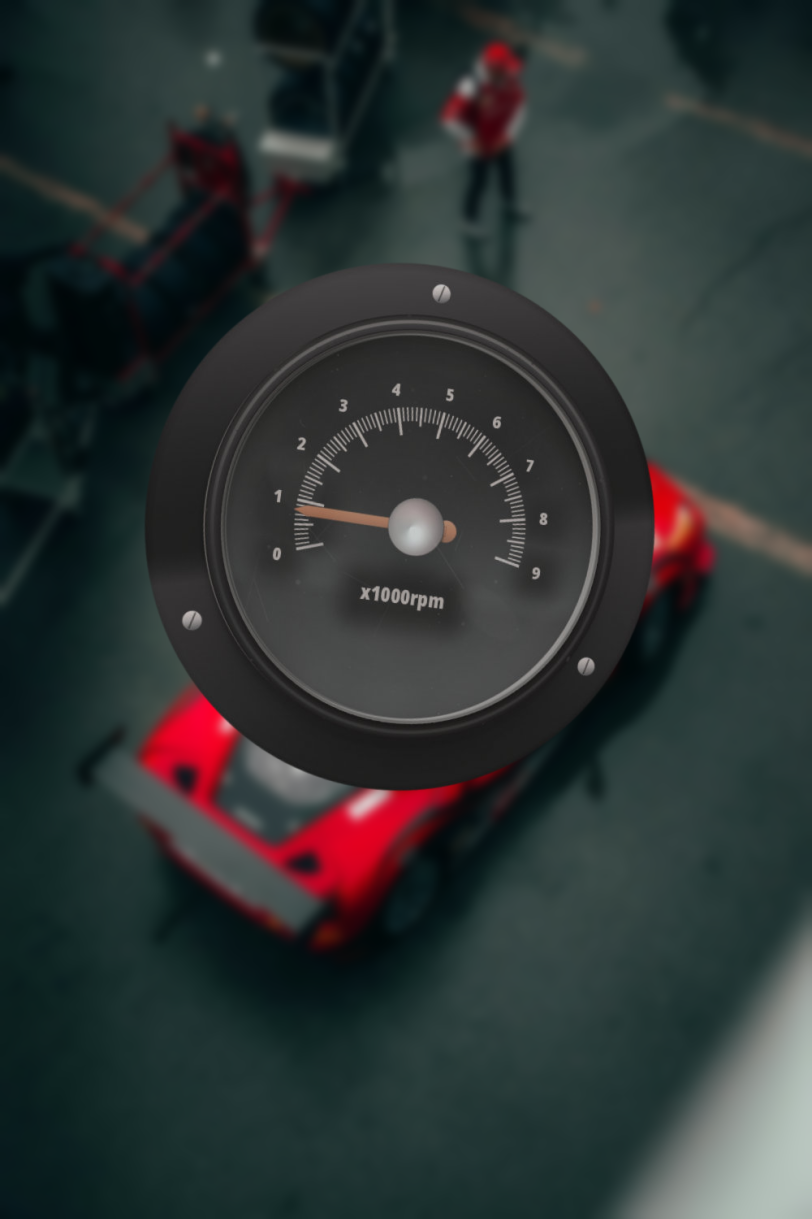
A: 800 (rpm)
